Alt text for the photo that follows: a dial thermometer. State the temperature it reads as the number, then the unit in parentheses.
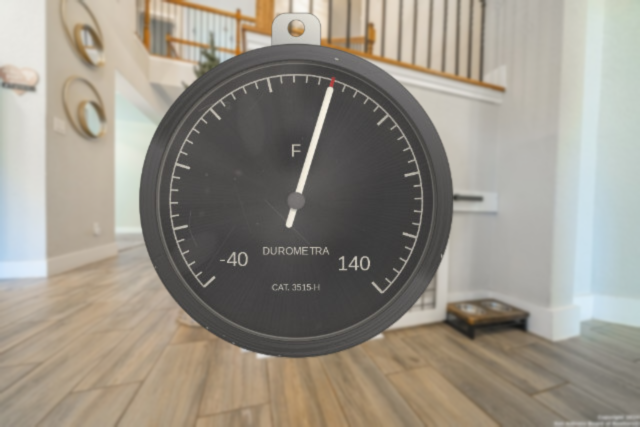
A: 60 (°F)
